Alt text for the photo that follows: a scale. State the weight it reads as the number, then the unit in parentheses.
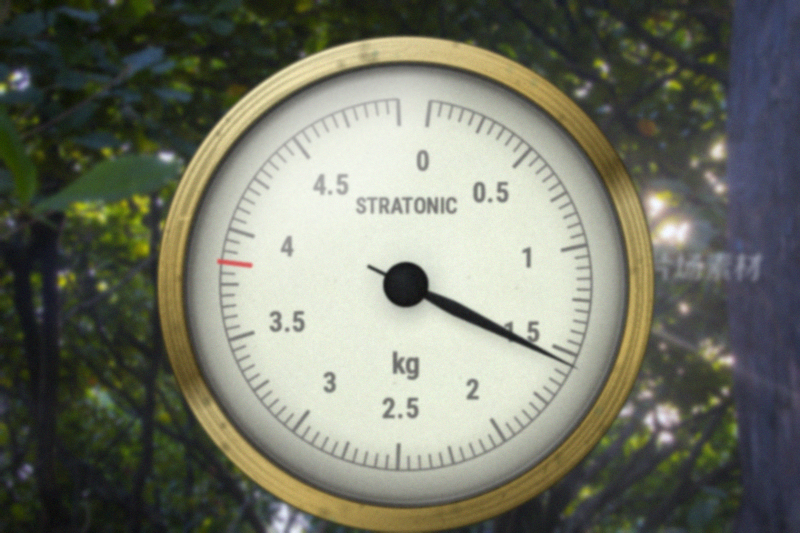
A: 1.55 (kg)
